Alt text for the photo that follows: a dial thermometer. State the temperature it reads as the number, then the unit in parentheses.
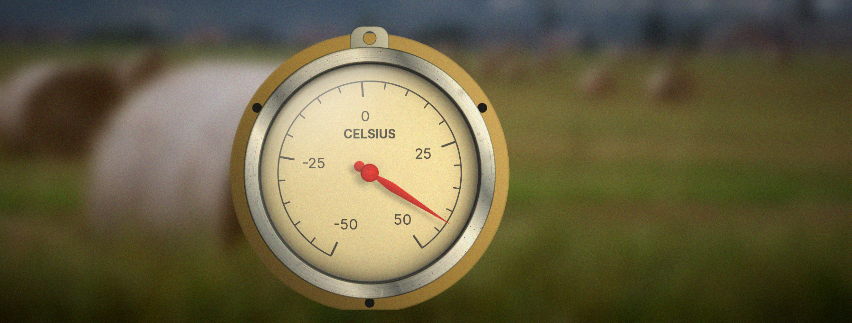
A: 42.5 (°C)
